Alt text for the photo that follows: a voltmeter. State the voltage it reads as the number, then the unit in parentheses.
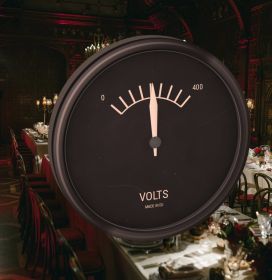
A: 200 (V)
